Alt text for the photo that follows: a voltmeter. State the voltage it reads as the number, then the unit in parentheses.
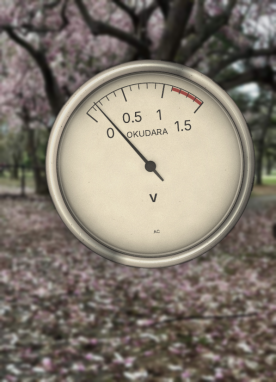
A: 0.15 (V)
